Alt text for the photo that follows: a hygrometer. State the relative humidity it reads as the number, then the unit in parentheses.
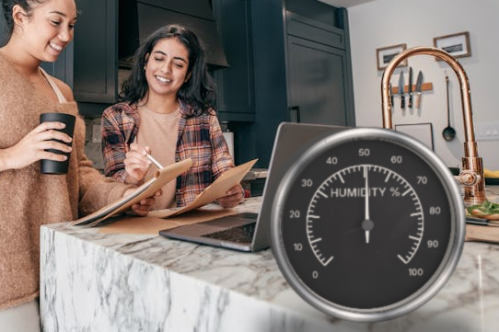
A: 50 (%)
